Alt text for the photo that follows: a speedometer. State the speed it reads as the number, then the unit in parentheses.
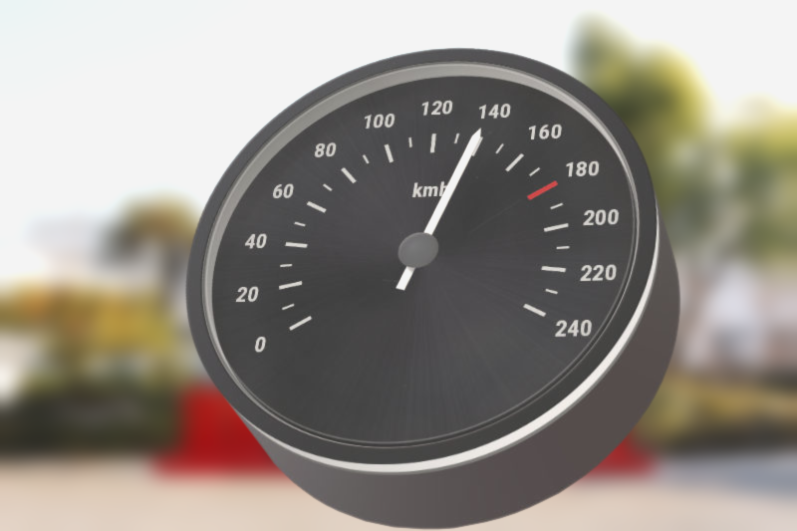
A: 140 (km/h)
